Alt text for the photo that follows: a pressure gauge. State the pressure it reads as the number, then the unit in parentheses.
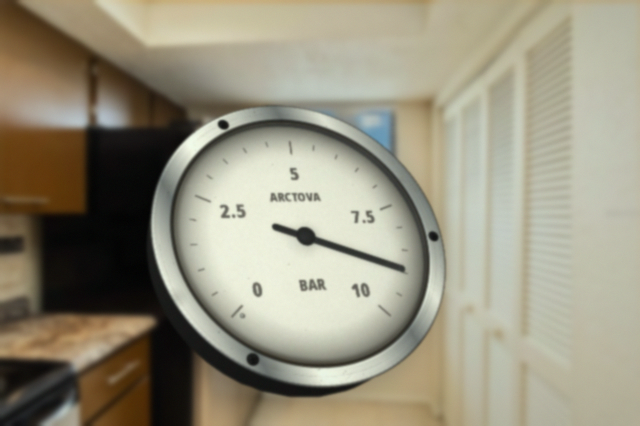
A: 9 (bar)
